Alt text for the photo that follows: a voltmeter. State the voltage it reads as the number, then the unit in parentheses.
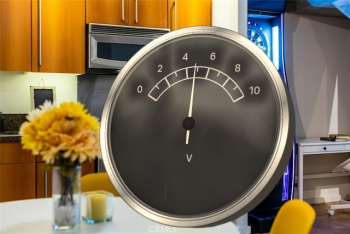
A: 5 (V)
